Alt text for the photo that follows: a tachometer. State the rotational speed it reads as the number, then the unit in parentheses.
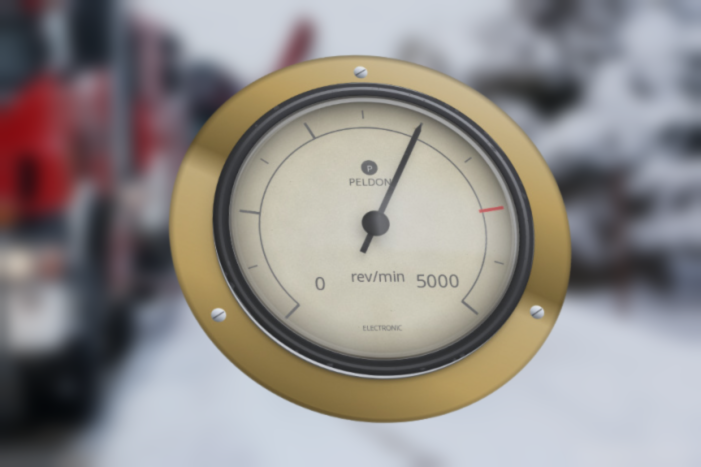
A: 3000 (rpm)
